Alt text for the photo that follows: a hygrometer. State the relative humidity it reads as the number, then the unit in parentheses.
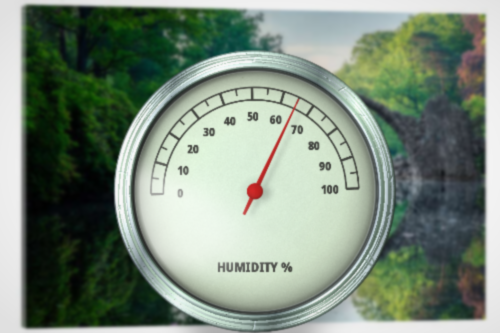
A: 65 (%)
